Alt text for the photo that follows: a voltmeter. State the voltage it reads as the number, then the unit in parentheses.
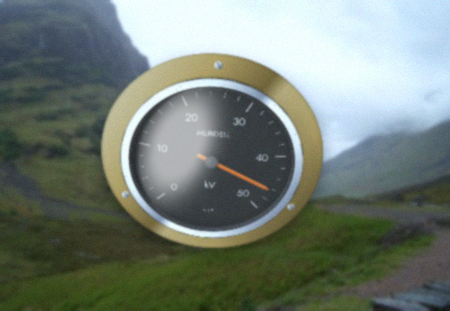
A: 46 (kV)
